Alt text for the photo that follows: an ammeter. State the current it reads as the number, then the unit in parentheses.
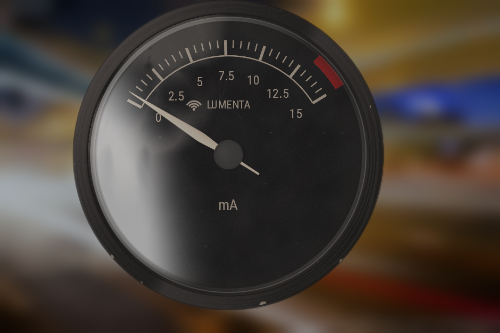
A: 0.5 (mA)
